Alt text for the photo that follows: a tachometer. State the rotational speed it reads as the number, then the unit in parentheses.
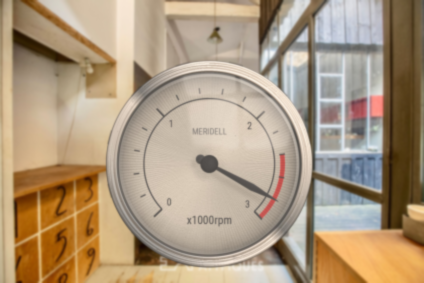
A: 2800 (rpm)
